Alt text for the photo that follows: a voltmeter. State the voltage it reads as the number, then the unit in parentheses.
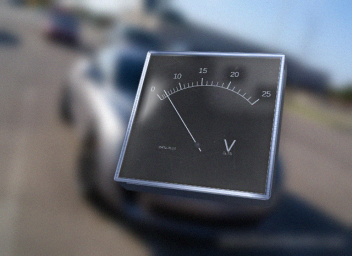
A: 5 (V)
